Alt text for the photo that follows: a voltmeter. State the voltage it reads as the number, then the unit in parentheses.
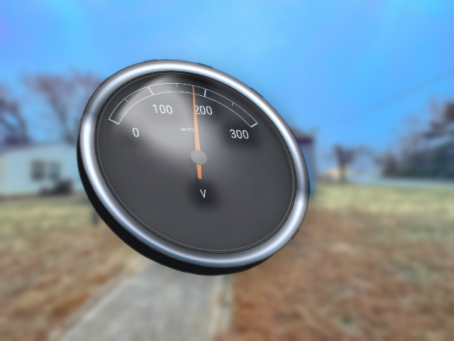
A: 175 (V)
